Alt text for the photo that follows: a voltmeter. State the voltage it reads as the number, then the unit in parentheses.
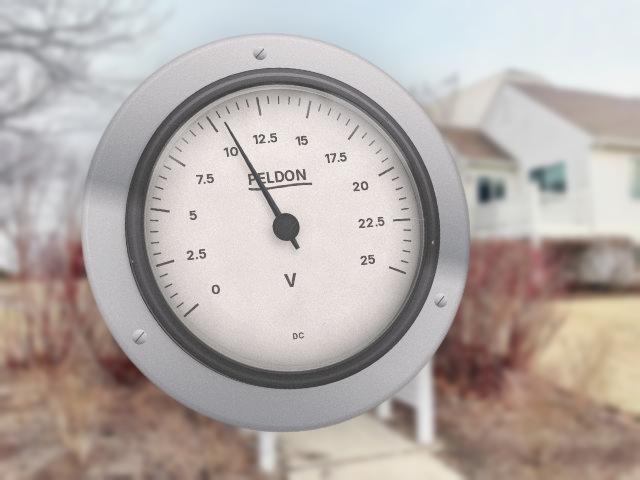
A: 10.5 (V)
